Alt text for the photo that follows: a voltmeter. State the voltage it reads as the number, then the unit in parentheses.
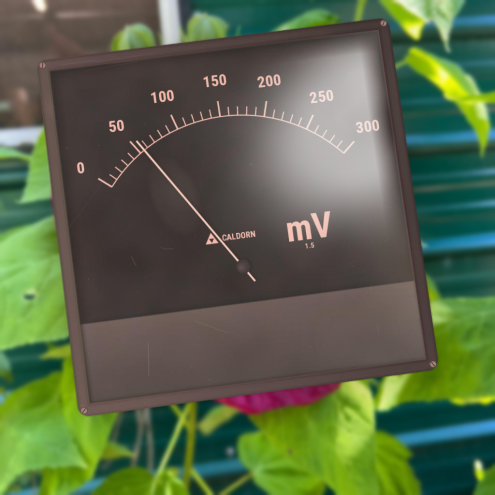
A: 55 (mV)
